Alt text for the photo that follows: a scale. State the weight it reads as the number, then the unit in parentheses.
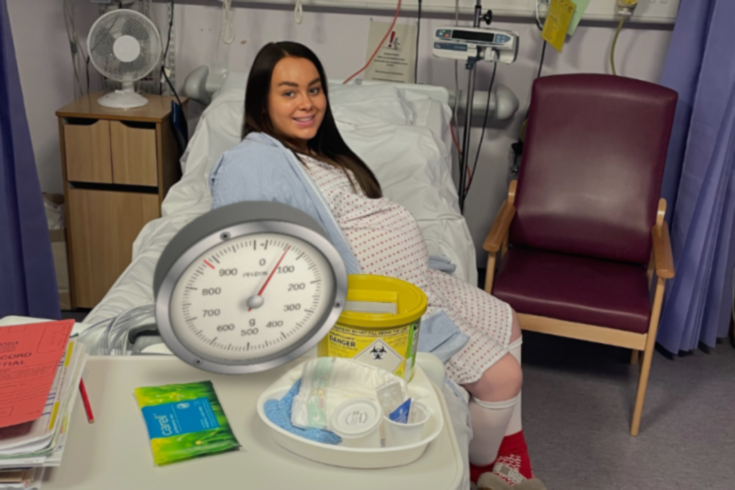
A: 50 (g)
